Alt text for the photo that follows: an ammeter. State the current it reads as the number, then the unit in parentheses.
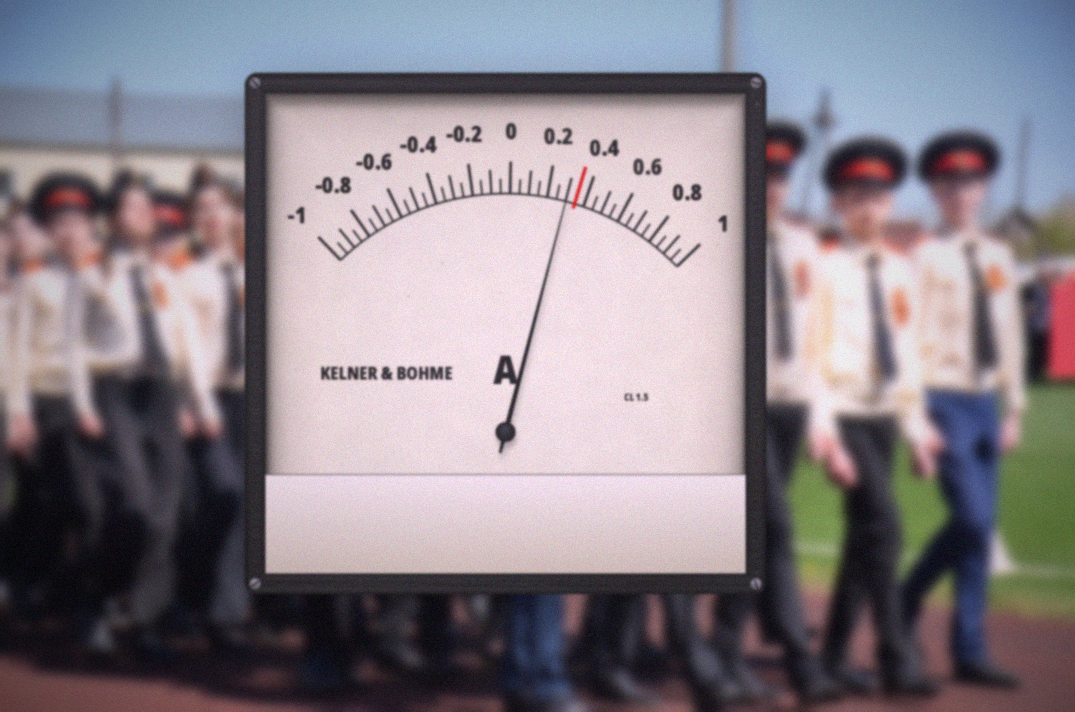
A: 0.3 (A)
